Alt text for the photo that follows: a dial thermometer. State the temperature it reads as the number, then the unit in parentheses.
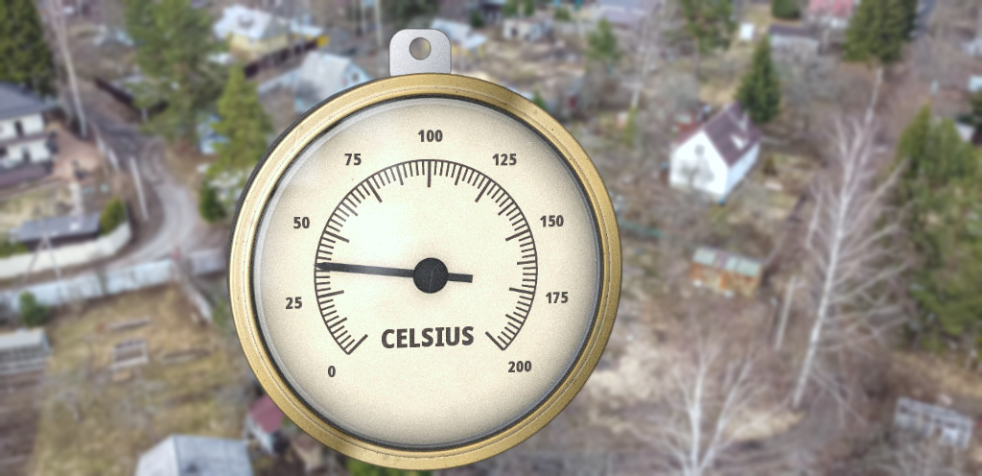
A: 37.5 (°C)
